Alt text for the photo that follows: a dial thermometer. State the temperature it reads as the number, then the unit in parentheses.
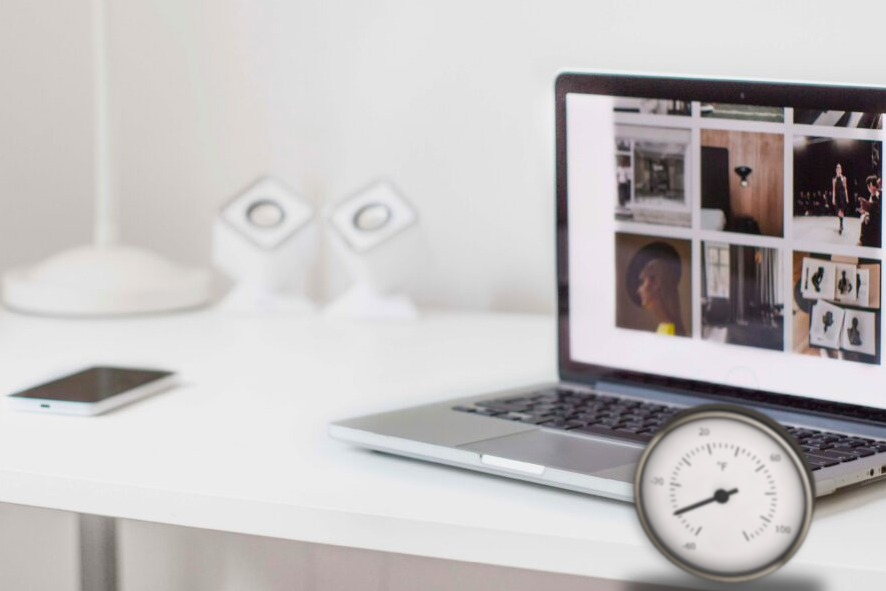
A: -40 (°F)
